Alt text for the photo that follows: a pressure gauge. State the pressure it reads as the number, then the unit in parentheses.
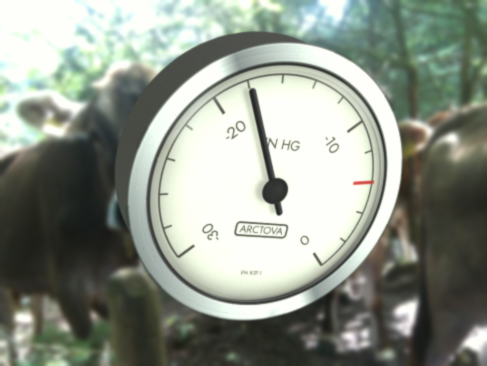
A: -18 (inHg)
